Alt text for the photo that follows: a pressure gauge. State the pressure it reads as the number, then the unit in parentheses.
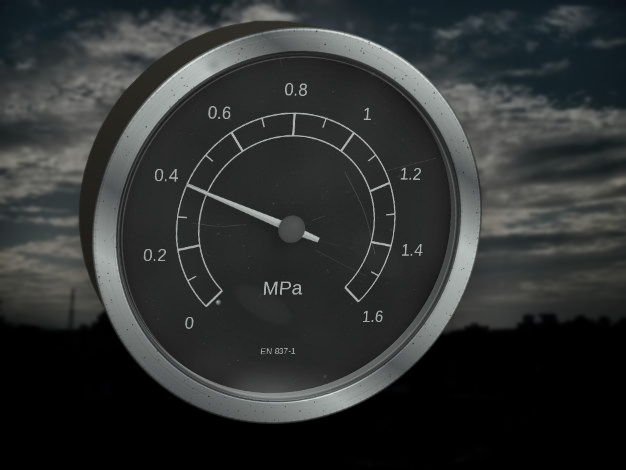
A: 0.4 (MPa)
